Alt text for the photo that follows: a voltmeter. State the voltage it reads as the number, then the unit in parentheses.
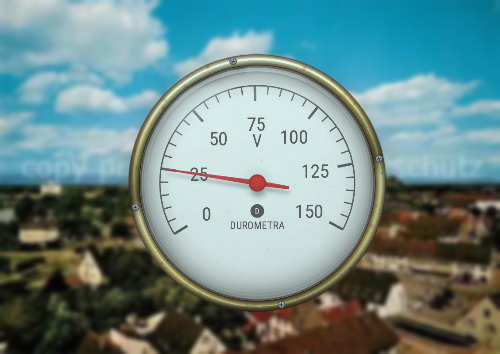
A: 25 (V)
